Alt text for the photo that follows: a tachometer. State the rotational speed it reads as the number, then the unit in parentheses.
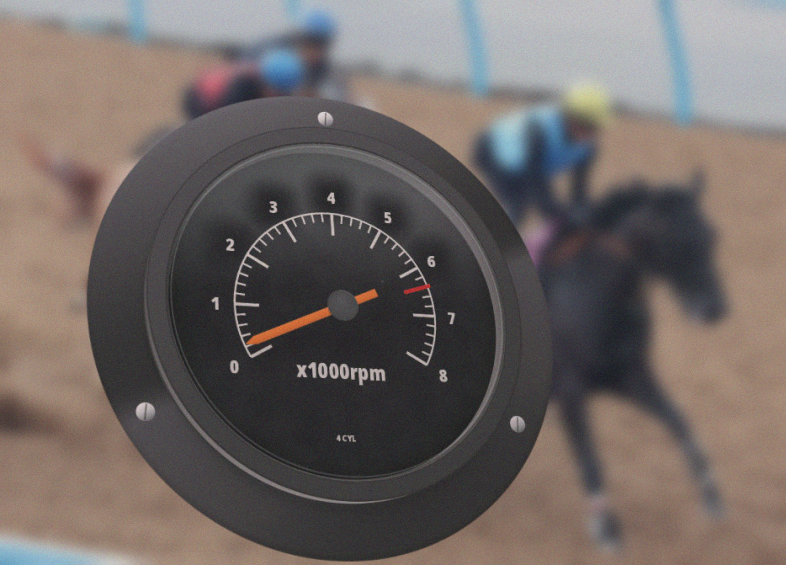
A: 200 (rpm)
